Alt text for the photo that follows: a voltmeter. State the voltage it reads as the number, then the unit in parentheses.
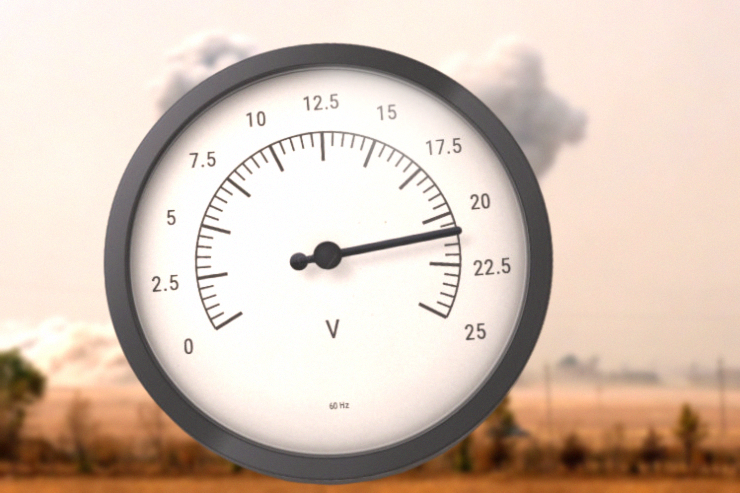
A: 21 (V)
